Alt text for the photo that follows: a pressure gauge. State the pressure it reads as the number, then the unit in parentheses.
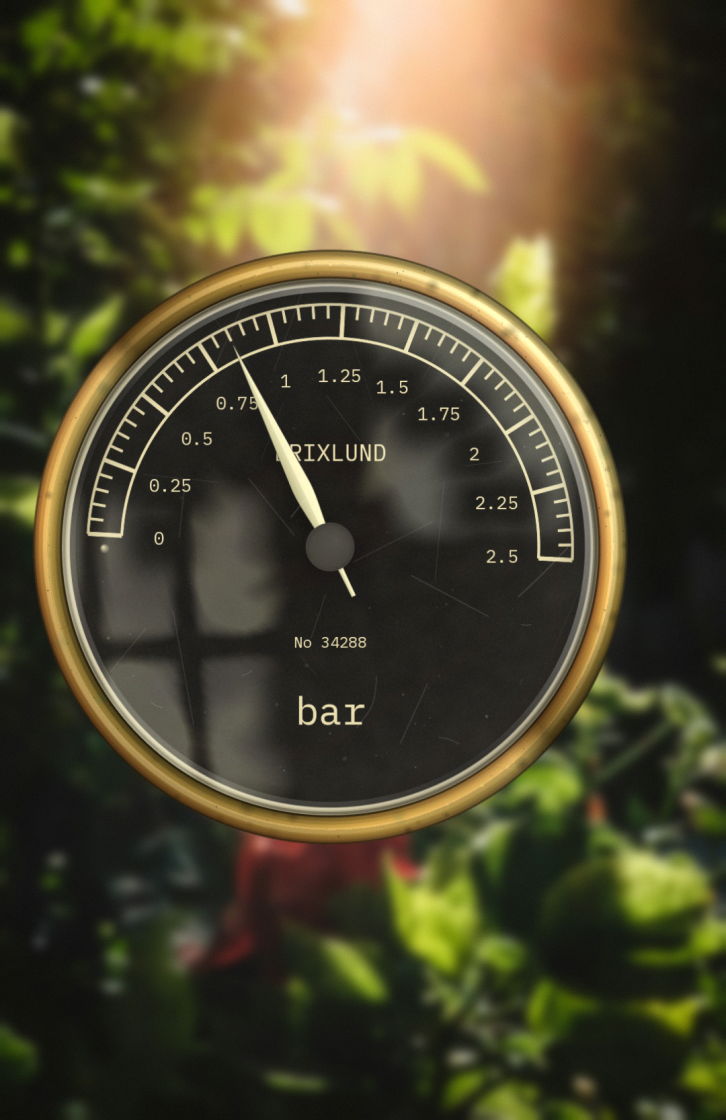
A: 0.85 (bar)
